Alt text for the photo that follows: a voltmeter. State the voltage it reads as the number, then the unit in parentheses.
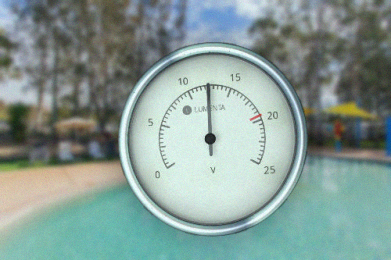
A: 12.5 (V)
